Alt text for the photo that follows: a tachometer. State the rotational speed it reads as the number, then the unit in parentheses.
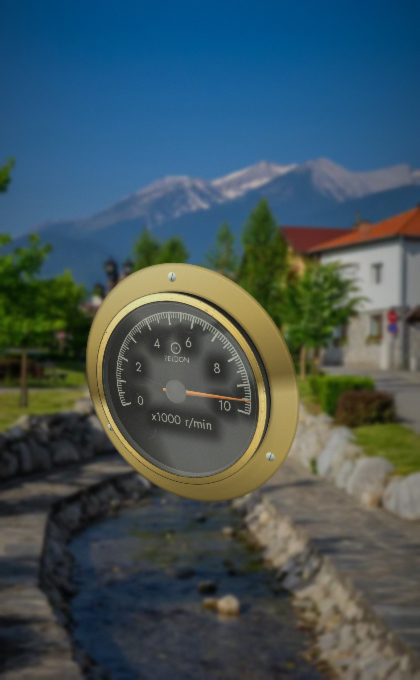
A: 9500 (rpm)
